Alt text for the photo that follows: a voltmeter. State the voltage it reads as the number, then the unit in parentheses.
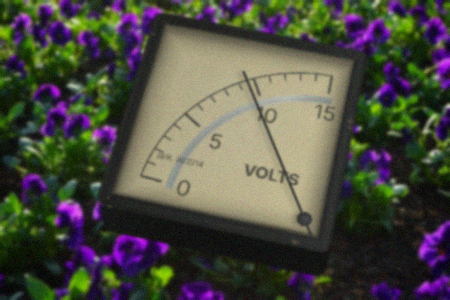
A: 9.5 (V)
